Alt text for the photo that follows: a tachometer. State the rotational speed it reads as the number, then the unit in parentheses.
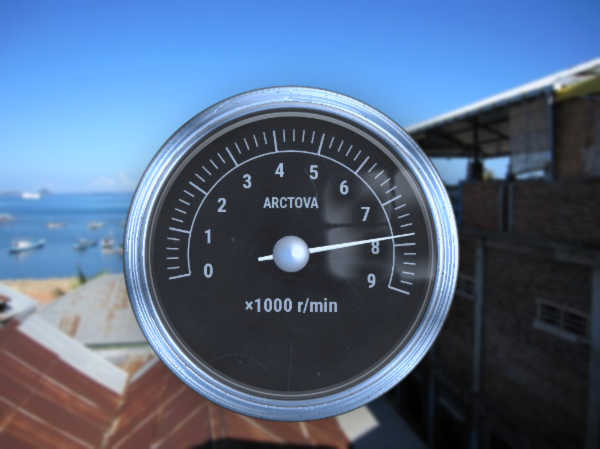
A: 7800 (rpm)
